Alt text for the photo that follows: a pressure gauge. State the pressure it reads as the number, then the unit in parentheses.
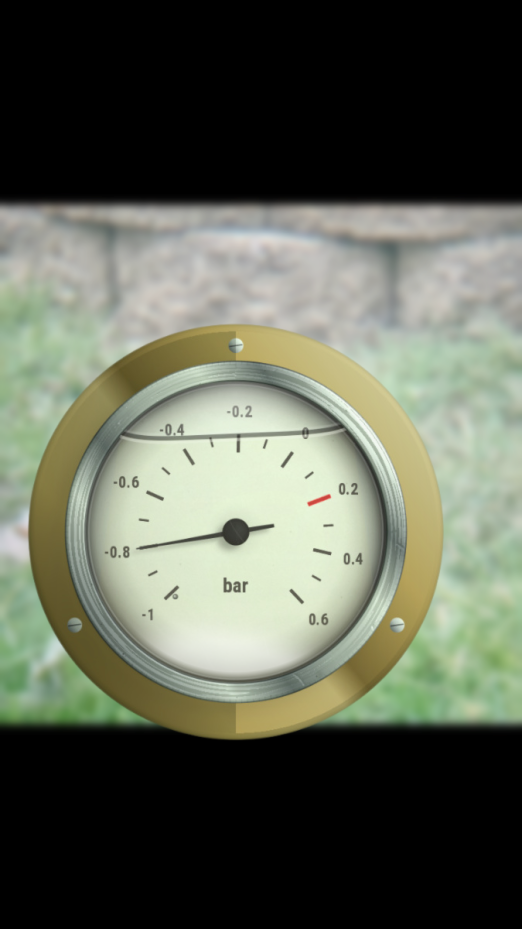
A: -0.8 (bar)
